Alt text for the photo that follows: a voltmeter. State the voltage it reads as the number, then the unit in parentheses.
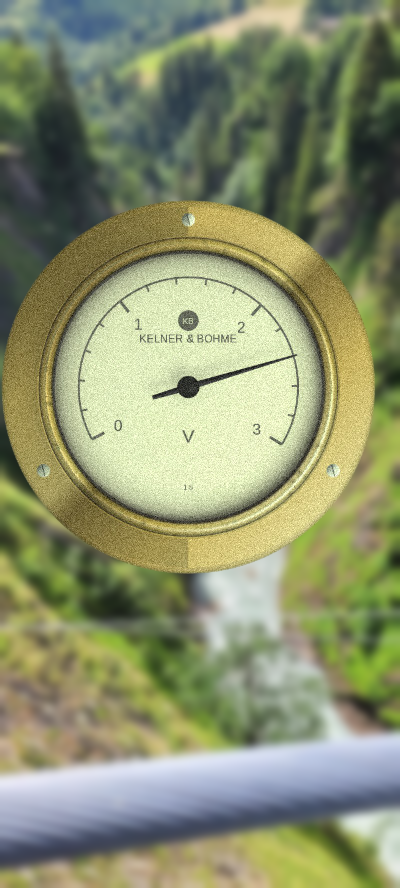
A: 2.4 (V)
